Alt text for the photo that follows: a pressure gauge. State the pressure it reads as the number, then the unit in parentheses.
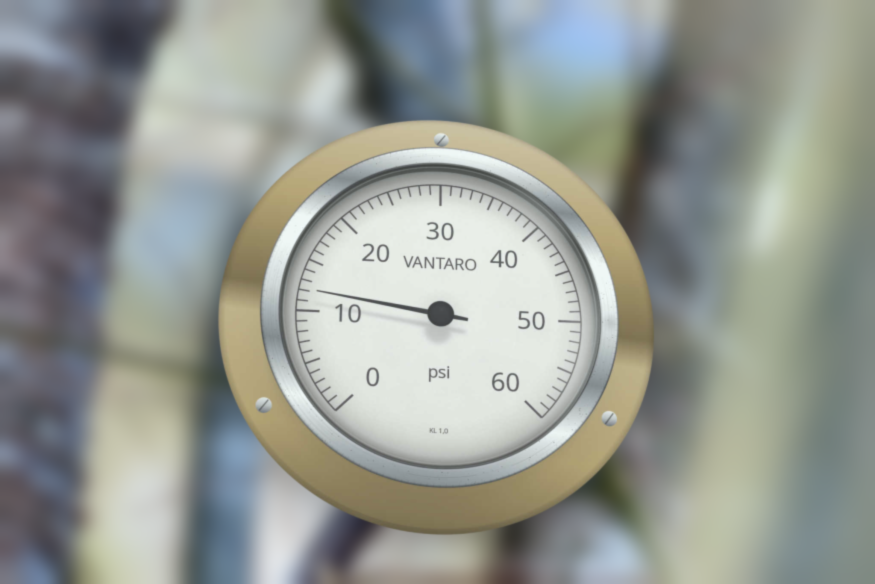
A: 12 (psi)
